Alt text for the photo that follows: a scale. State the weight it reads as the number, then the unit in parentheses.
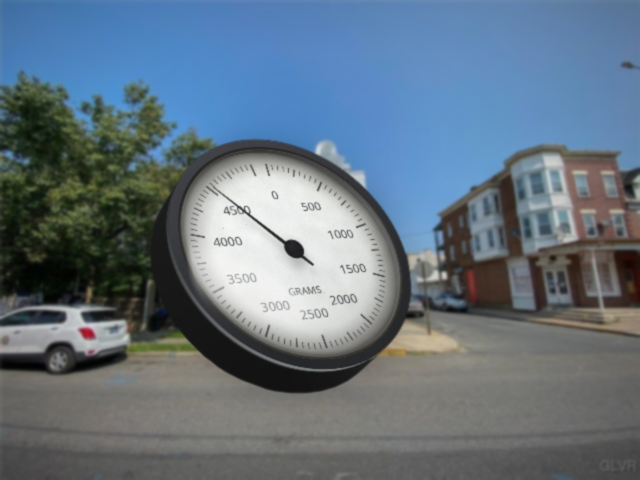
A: 4500 (g)
